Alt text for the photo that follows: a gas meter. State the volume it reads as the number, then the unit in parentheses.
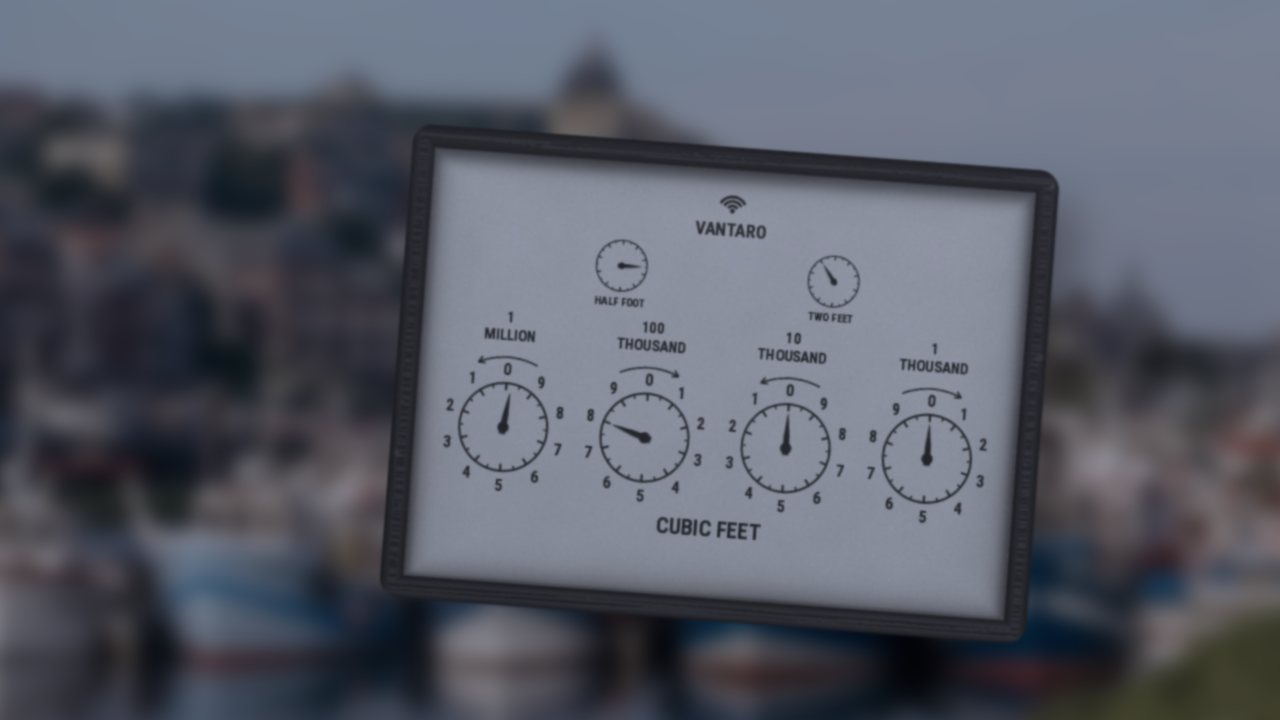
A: 980000 (ft³)
